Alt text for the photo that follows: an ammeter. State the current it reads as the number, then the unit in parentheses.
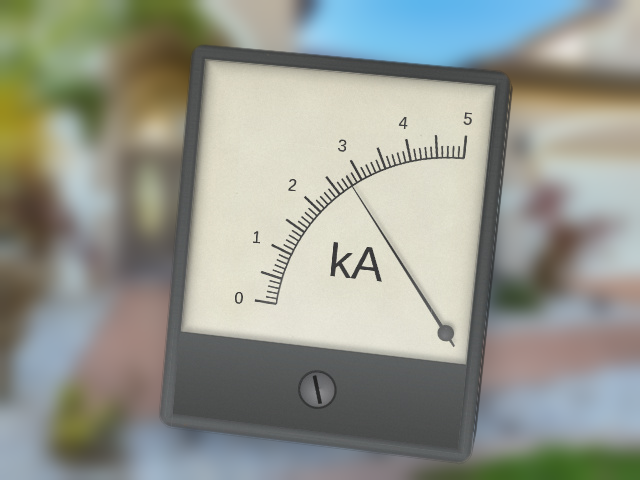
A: 2.8 (kA)
